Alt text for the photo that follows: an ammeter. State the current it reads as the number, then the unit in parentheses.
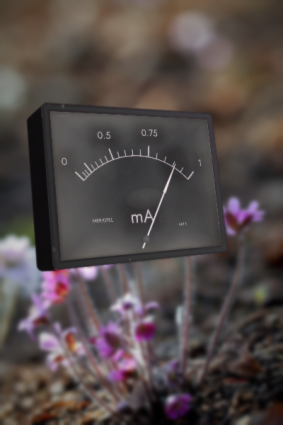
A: 0.9 (mA)
